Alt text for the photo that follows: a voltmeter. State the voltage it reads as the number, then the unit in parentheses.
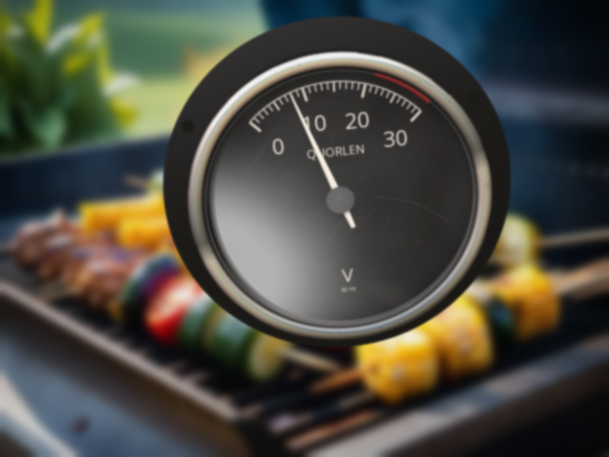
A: 8 (V)
